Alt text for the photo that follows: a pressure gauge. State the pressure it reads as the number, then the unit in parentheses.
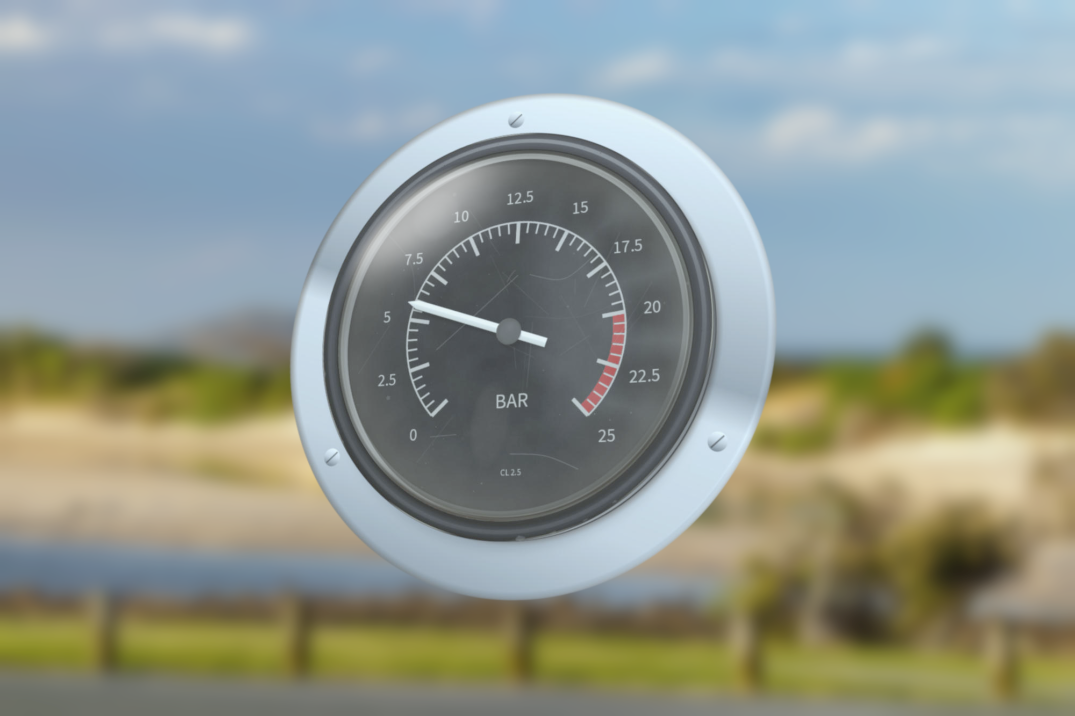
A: 5.75 (bar)
